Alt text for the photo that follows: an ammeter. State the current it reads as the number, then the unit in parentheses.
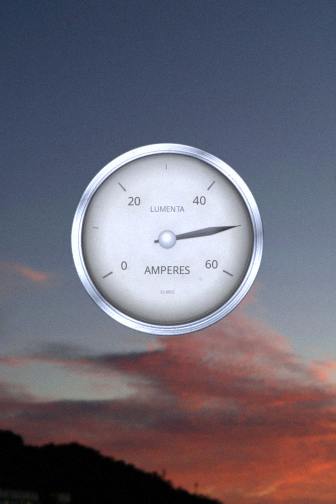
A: 50 (A)
